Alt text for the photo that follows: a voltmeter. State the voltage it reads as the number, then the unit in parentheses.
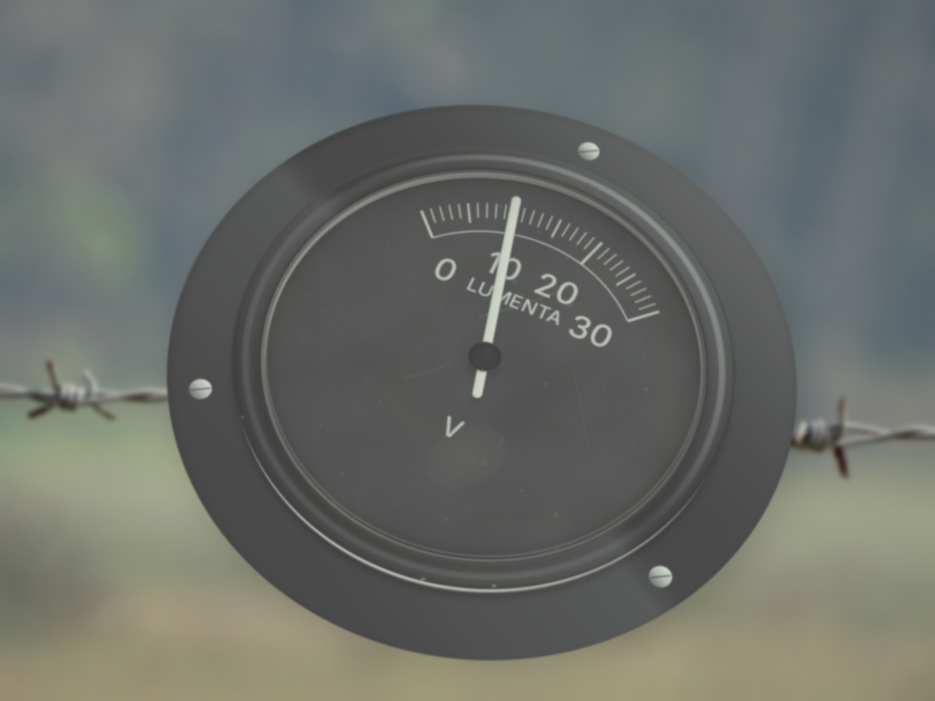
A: 10 (V)
